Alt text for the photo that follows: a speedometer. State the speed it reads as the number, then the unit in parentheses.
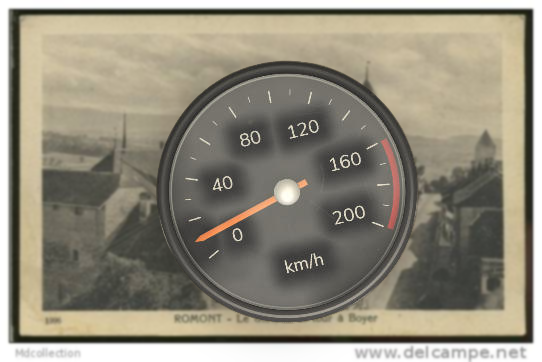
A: 10 (km/h)
